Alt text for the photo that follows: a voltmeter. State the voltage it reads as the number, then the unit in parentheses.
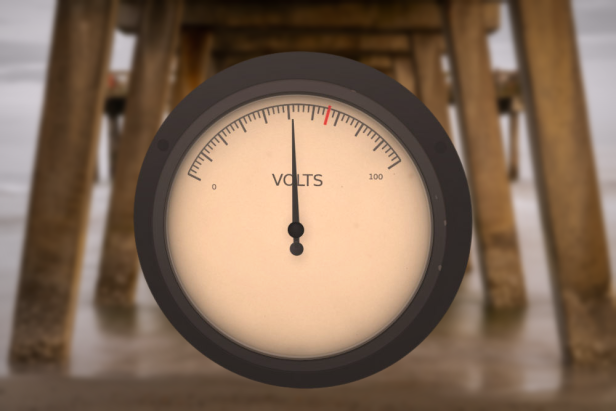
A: 52 (V)
